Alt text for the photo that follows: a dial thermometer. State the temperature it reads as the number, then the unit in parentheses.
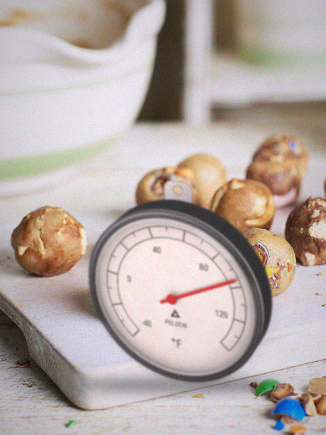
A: 95 (°F)
